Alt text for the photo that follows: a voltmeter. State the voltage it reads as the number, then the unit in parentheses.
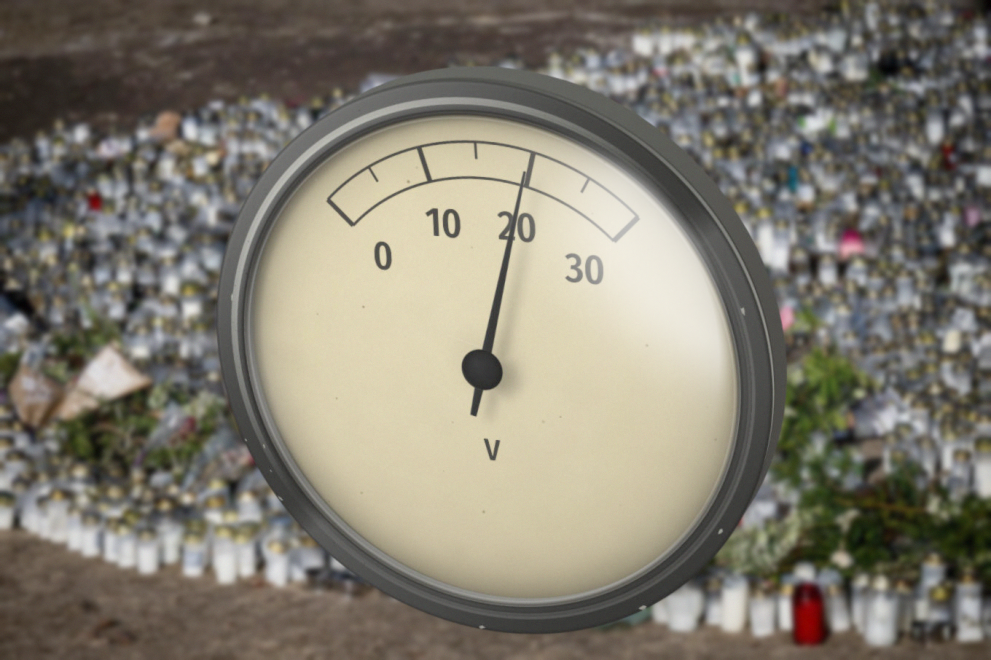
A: 20 (V)
